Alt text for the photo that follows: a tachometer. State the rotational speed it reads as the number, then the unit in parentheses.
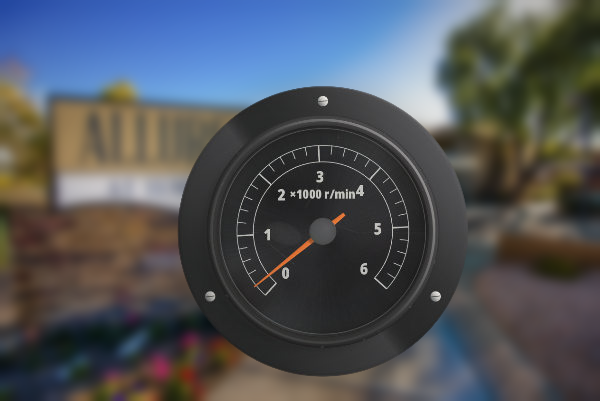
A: 200 (rpm)
